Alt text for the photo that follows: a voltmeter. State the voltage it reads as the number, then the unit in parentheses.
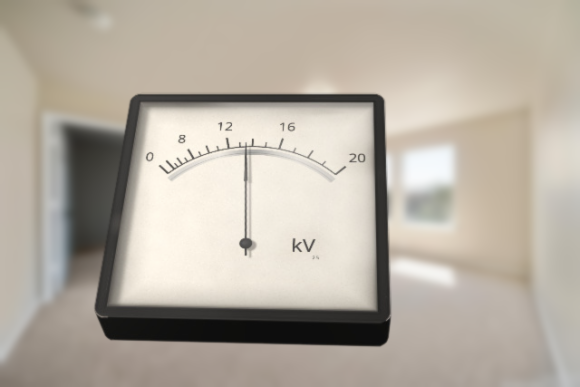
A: 13.5 (kV)
